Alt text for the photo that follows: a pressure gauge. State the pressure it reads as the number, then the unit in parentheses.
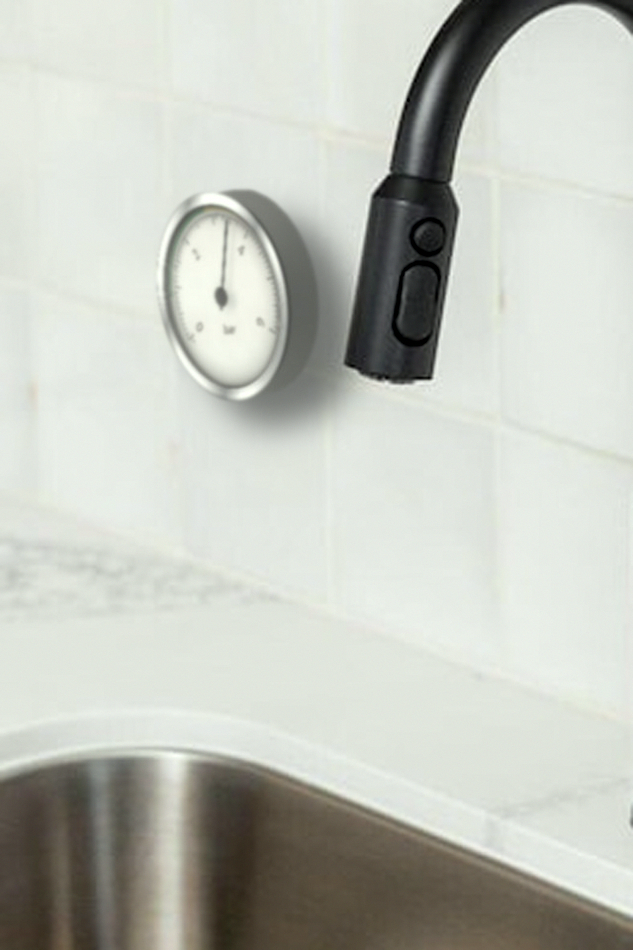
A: 3.5 (bar)
